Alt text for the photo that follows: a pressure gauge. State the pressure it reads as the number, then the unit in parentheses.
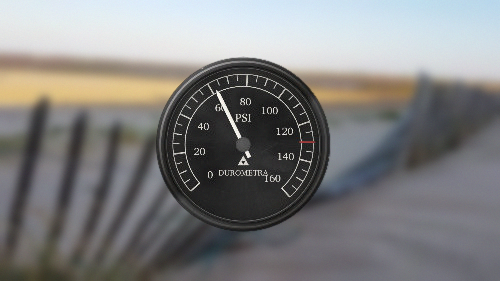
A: 62.5 (psi)
